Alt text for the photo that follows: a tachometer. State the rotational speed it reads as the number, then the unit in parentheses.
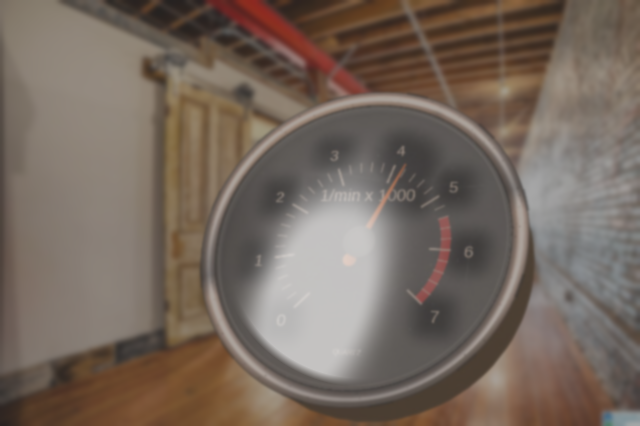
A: 4200 (rpm)
